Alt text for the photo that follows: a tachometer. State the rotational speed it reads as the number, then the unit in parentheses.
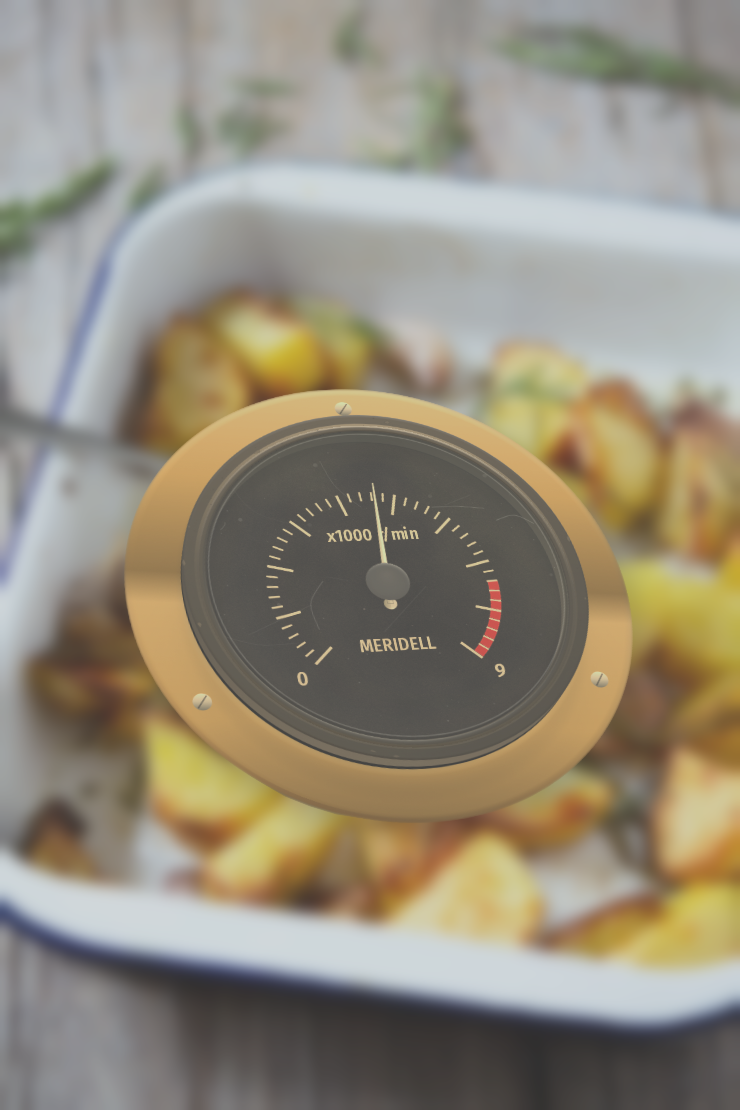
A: 4600 (rpm)
